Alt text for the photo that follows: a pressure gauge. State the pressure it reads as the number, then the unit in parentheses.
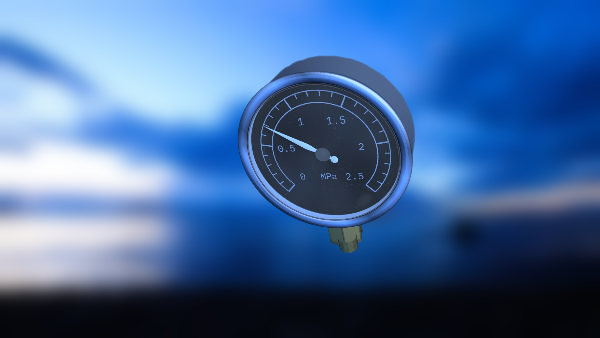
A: 0.7 (MPa)
